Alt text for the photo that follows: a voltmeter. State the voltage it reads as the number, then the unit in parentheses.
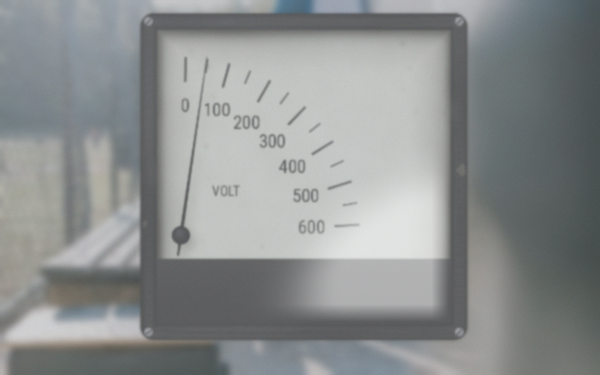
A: 50 (V)
